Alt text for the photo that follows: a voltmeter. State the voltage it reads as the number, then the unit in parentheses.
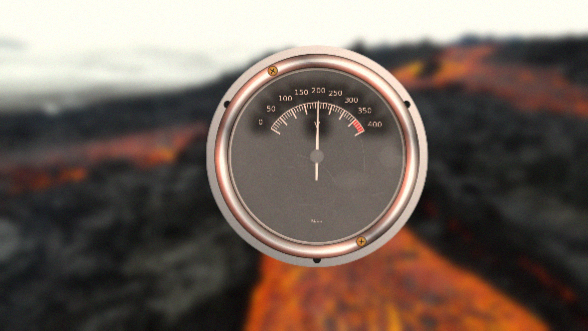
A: 200 (V)
